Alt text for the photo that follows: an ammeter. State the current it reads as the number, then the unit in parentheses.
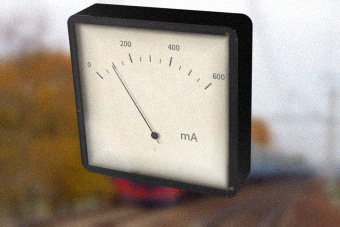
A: 100 (mA)
